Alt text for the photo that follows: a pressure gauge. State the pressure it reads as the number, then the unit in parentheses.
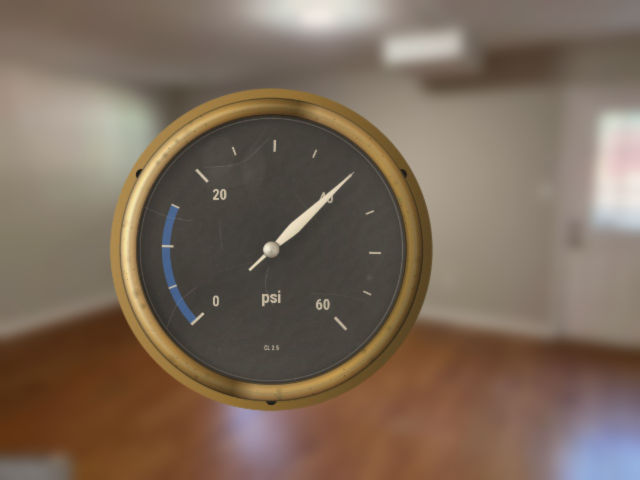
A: 40 (psi)
